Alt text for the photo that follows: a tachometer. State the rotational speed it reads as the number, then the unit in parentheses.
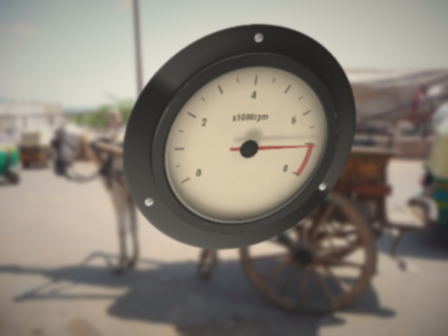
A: 7000 (rpm)
